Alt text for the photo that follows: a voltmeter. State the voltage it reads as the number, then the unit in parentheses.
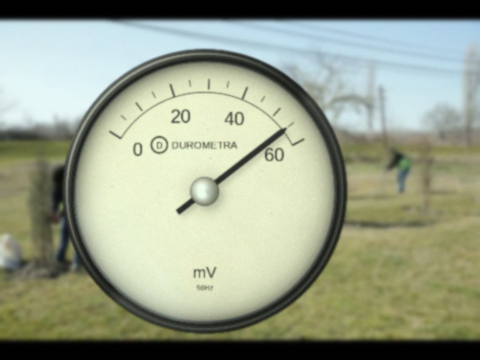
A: 55 (mV)
